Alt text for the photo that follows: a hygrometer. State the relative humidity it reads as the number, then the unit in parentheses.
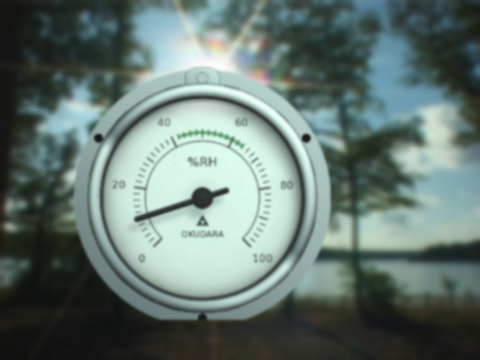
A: 10 (%)
